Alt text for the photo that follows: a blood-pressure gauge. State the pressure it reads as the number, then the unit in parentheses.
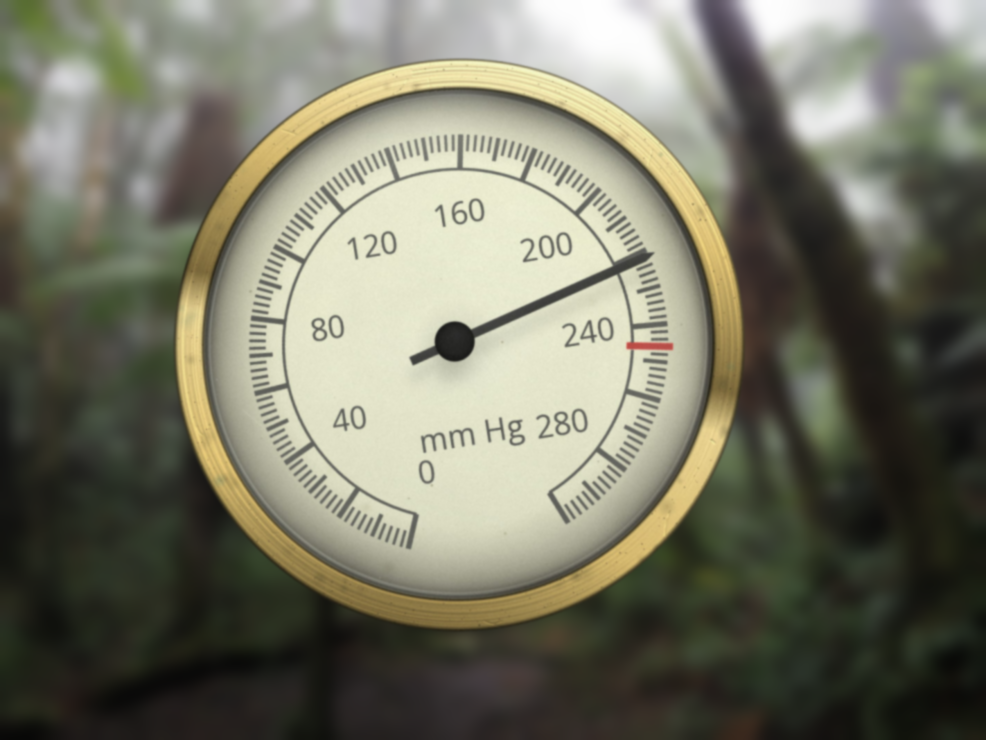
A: 222 (mmHg)
